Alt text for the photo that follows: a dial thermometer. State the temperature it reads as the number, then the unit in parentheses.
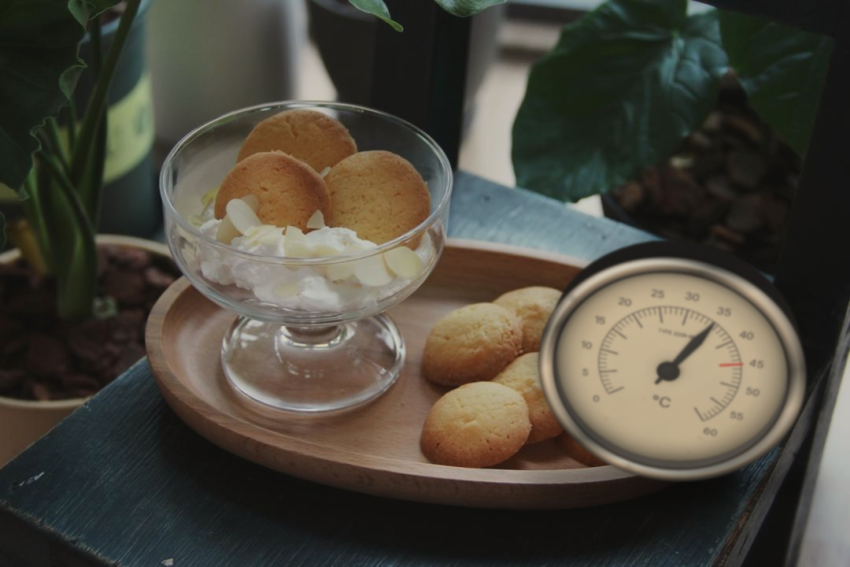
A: 35 (°C)
